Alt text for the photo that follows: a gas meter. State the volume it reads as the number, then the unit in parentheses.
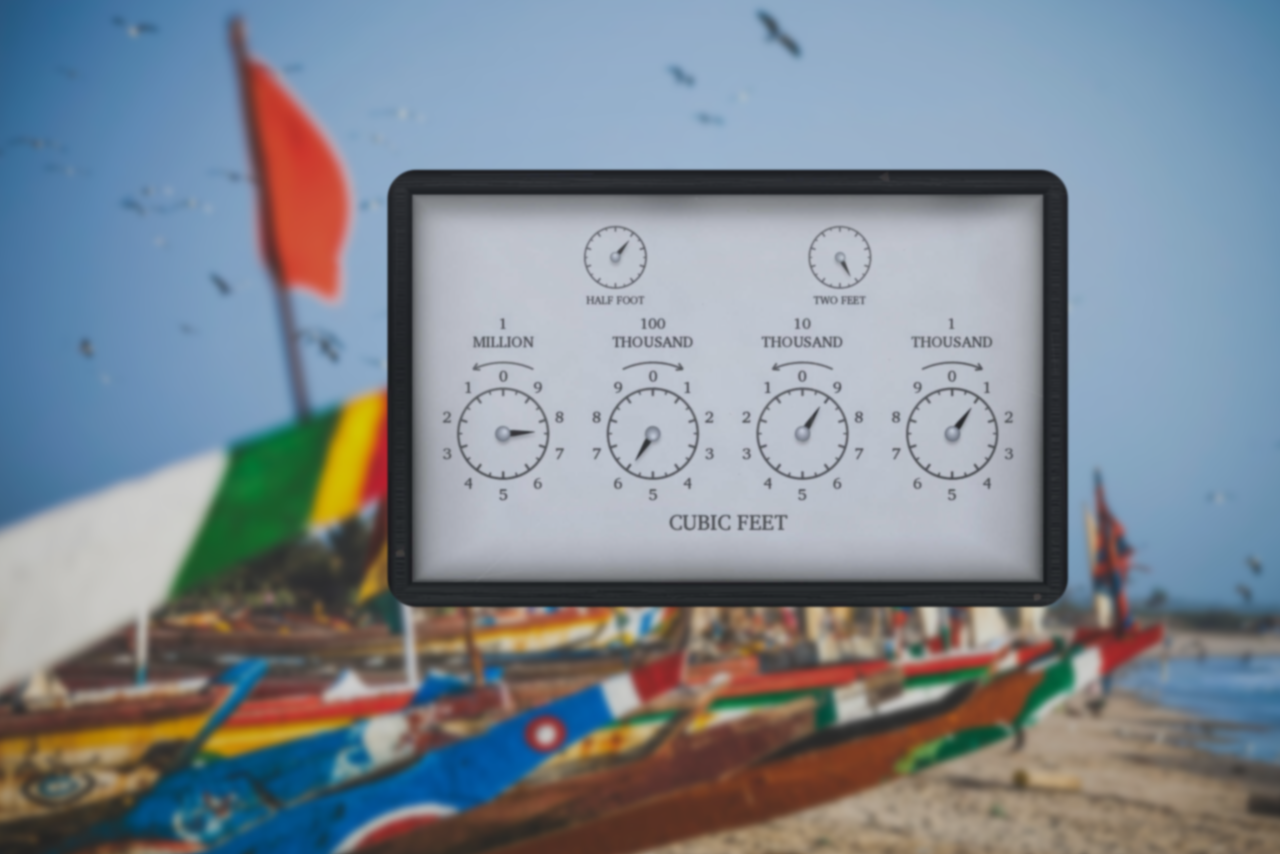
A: 759100 (ft³)
